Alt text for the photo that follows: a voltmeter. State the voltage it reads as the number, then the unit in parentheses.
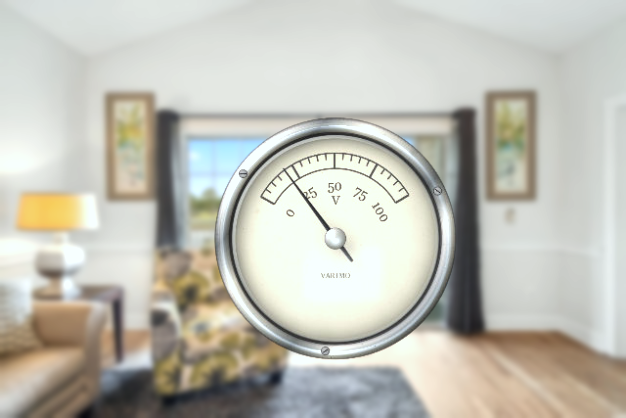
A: 20 (V)
